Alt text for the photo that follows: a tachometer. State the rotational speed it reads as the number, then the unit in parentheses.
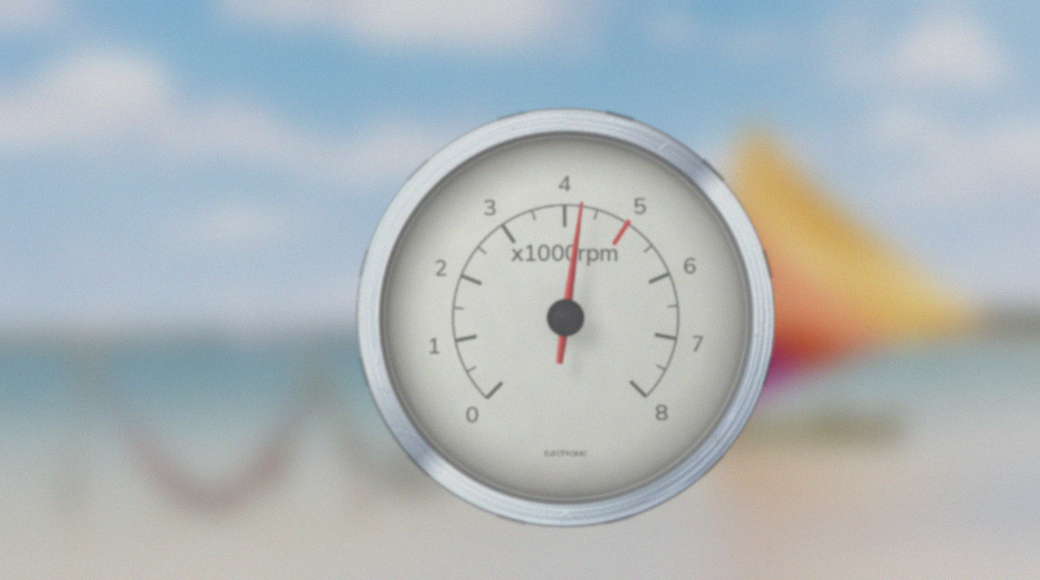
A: 4250 (rpm)
